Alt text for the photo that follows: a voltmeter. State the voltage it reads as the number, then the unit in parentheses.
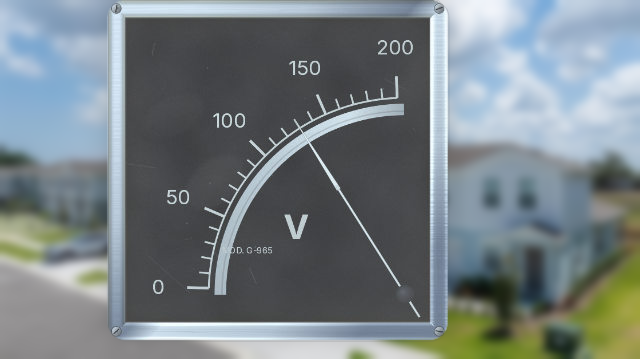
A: 130 (V)
